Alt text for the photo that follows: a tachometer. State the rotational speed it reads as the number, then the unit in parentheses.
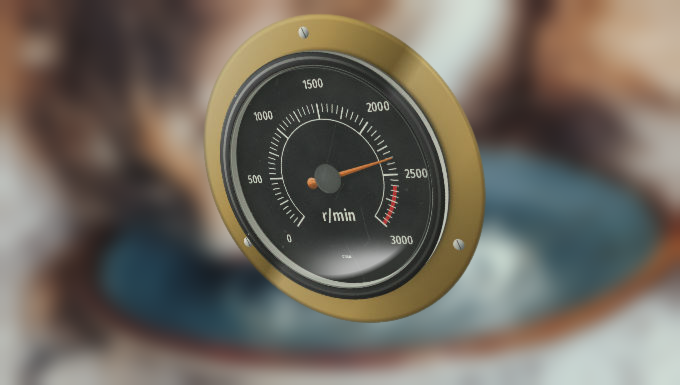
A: 2350 (rpm)
